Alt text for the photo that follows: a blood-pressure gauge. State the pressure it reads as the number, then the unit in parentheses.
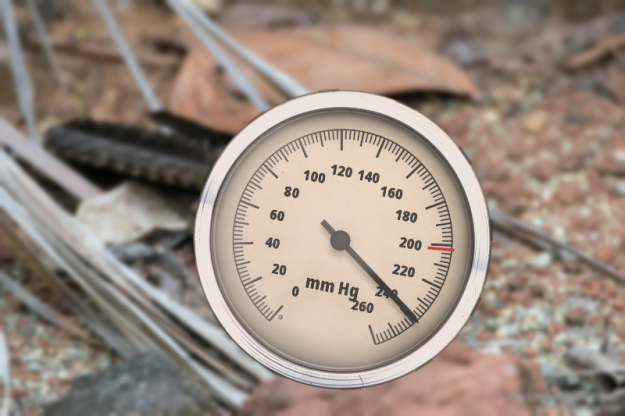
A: 238 (mmHg)
